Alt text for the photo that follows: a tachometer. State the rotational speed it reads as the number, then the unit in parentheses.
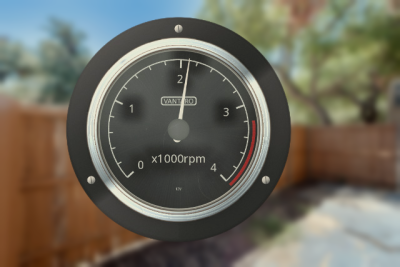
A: 2100 (rpm)
